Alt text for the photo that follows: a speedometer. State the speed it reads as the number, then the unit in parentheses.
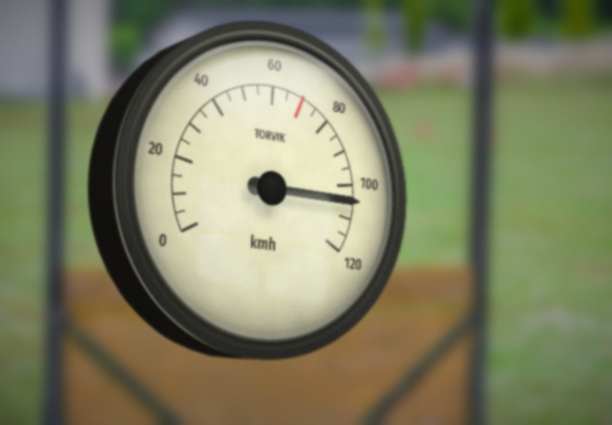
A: 105 (km/h)
